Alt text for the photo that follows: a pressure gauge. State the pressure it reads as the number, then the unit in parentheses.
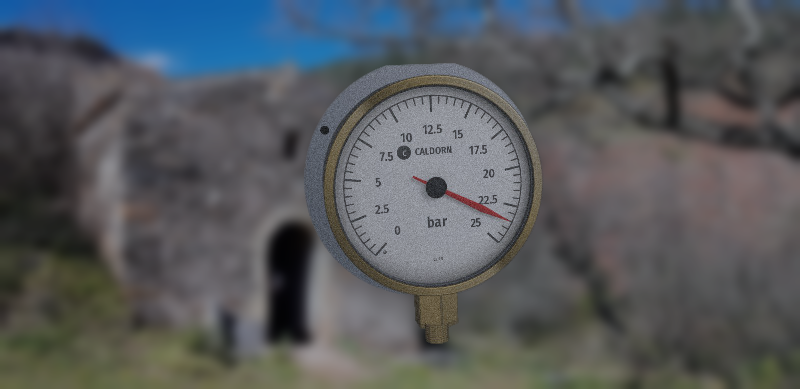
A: 23.5 (bar)
